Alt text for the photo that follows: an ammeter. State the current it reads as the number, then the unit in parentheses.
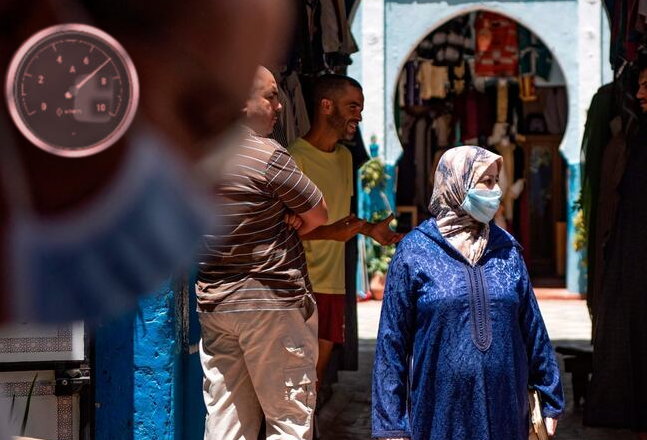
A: 7 (A)
